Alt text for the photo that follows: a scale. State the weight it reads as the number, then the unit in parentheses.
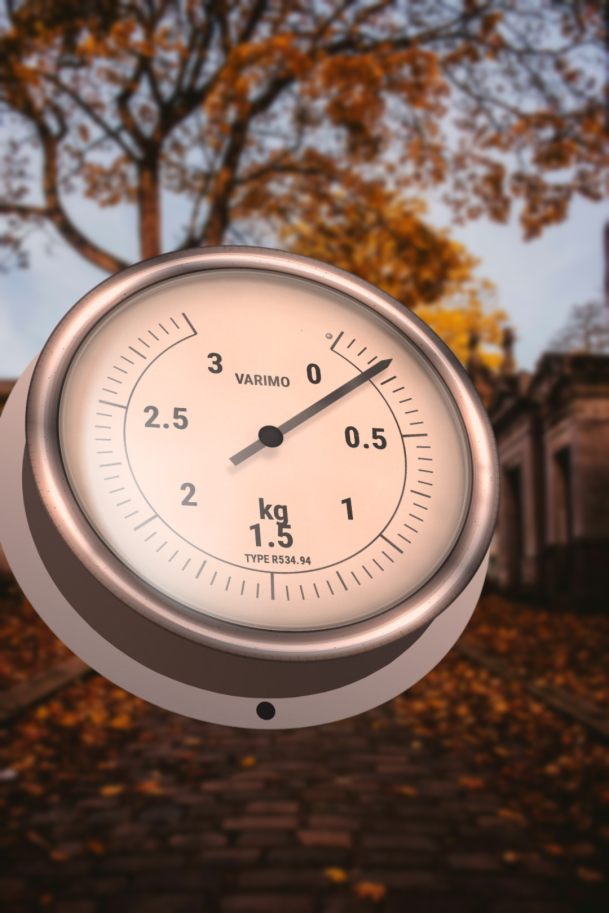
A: 0.2 (kg)
